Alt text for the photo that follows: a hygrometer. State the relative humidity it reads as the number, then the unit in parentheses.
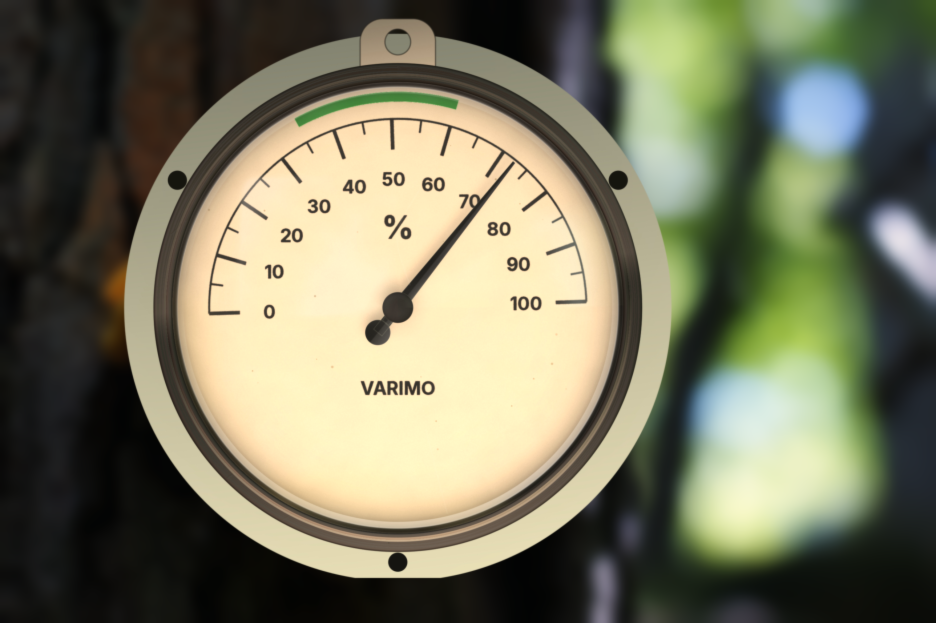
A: 72.5 (%)
